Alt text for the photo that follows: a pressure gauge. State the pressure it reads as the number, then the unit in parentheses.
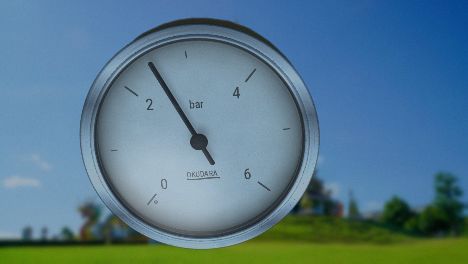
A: 2.5 (bar)
